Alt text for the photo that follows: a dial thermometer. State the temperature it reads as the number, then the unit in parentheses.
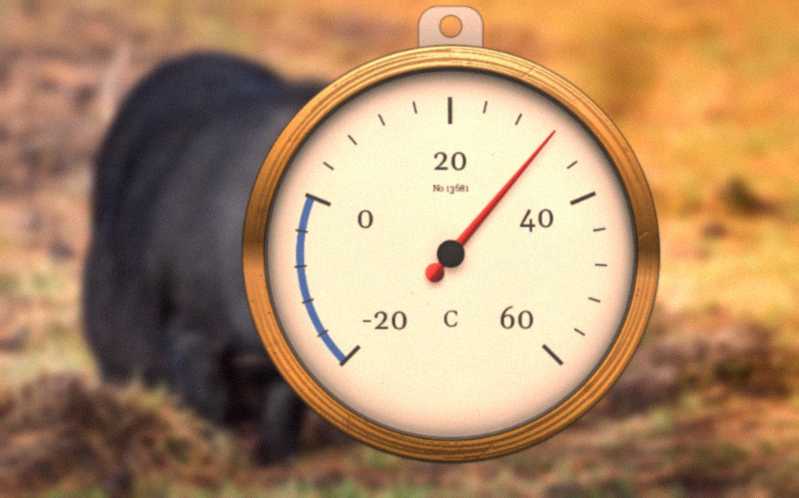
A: 32 (°C)
